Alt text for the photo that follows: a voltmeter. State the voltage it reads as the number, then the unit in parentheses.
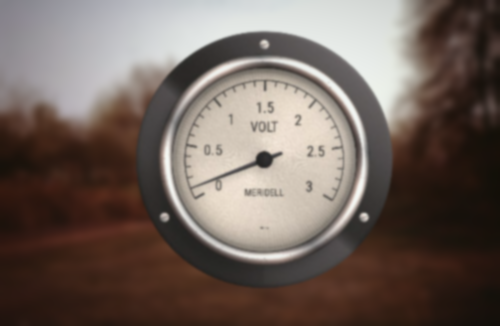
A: 0.1 (V)
